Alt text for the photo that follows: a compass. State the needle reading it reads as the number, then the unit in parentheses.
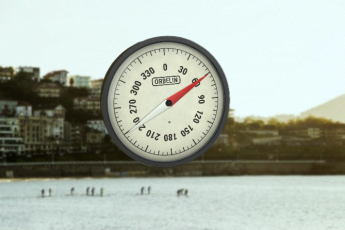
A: 60 (°)
